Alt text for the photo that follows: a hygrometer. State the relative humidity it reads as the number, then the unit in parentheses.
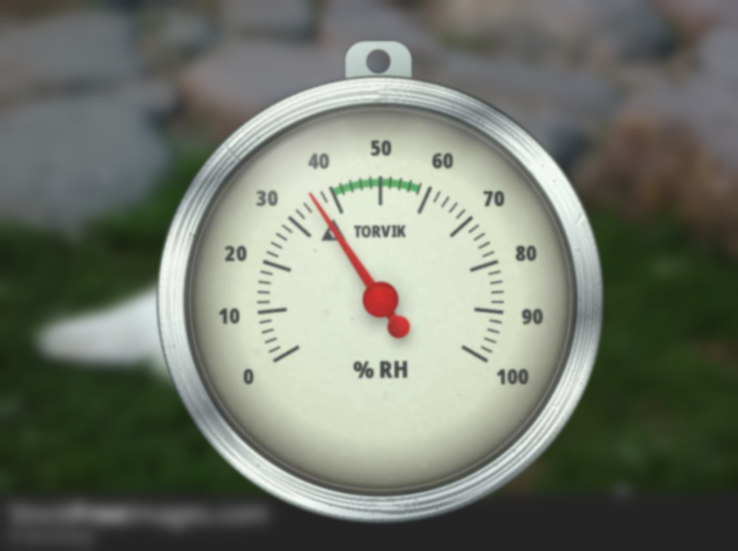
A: 36 (%)
